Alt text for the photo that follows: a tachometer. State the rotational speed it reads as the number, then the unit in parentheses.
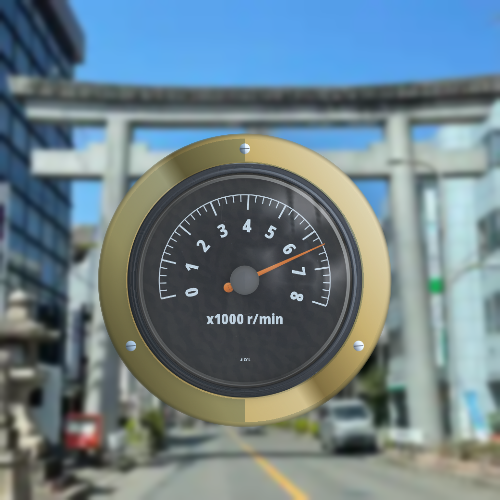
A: 6400 (rpm)
